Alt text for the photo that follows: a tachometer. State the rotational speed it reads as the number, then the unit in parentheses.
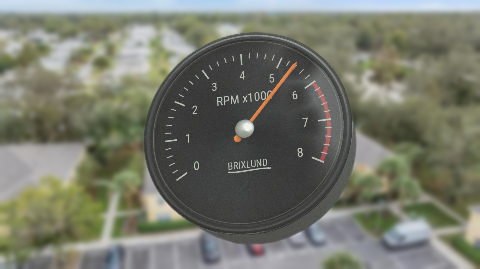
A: 5400 (rpm)
